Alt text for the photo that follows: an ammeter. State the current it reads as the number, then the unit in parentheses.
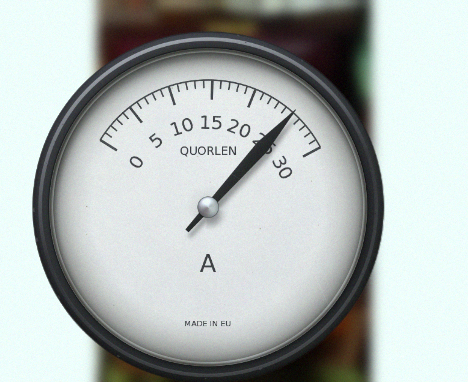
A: 25 (A)
